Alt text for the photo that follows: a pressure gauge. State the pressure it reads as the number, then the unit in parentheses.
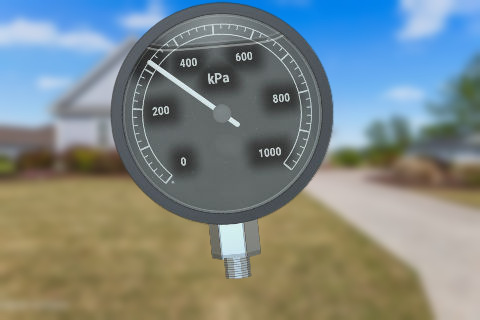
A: 320 (kPa)
